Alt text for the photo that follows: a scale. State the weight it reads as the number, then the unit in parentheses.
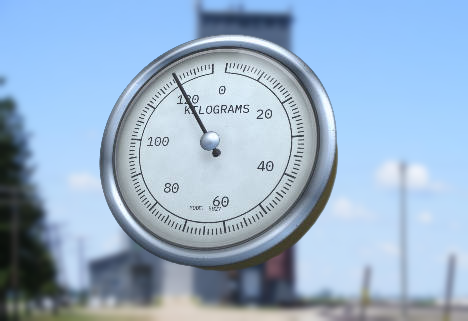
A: 120 (kg)
